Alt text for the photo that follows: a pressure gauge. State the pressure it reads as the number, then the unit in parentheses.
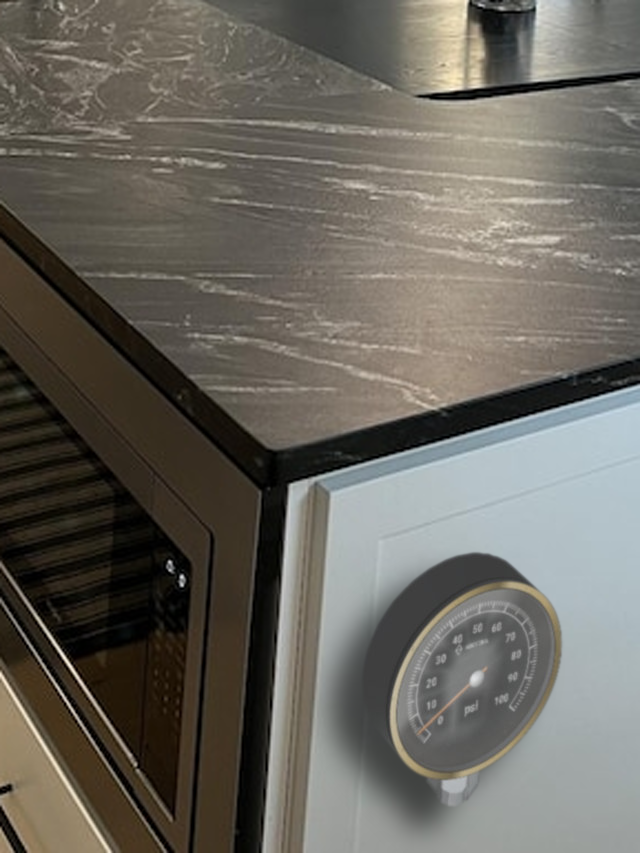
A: 5 (psi)
